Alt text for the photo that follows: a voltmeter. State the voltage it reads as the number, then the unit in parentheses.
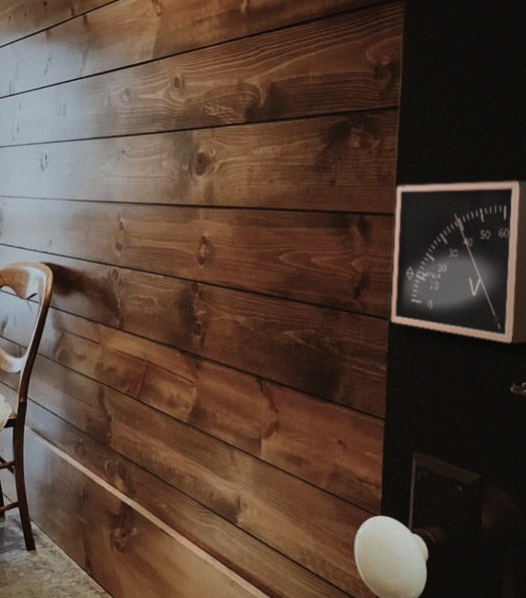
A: 40 (V)
